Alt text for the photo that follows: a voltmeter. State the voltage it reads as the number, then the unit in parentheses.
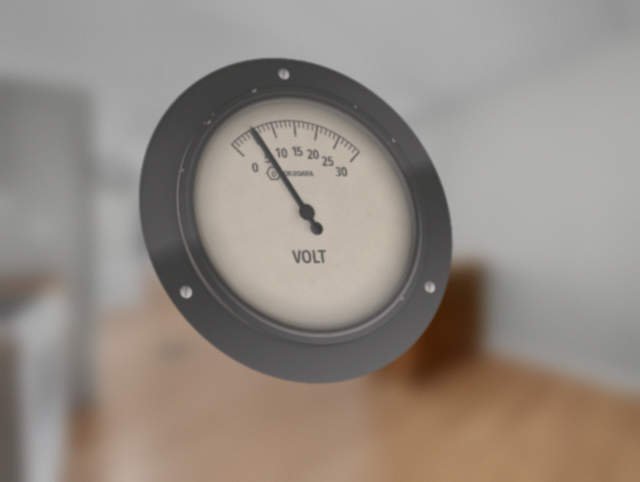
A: 5 (V)
